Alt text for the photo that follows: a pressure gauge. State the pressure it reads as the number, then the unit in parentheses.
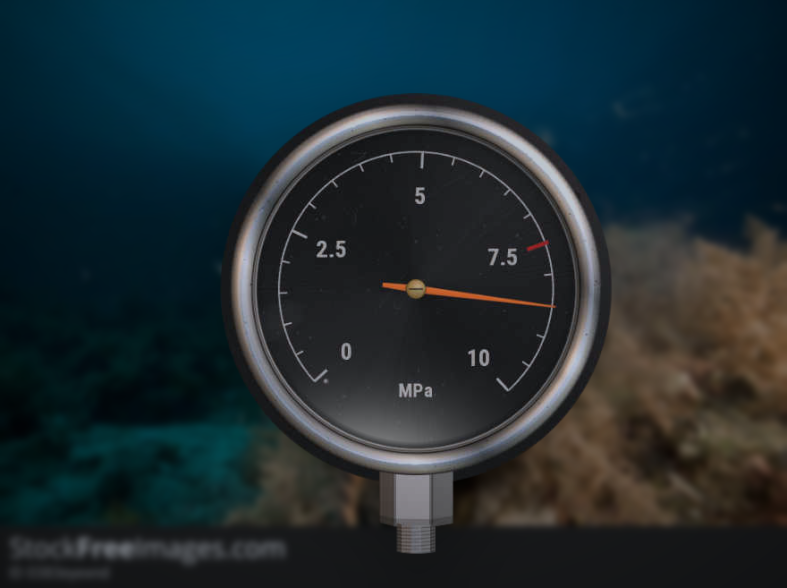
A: 8.5 (MPa)
